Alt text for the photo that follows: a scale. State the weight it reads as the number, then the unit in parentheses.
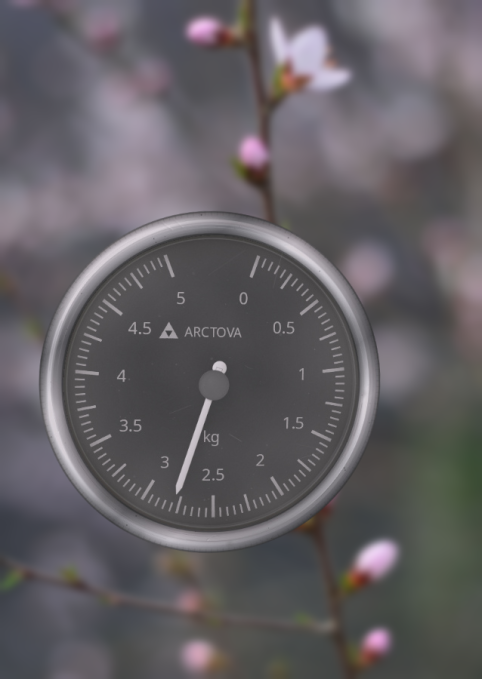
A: 2.8 (kg)
